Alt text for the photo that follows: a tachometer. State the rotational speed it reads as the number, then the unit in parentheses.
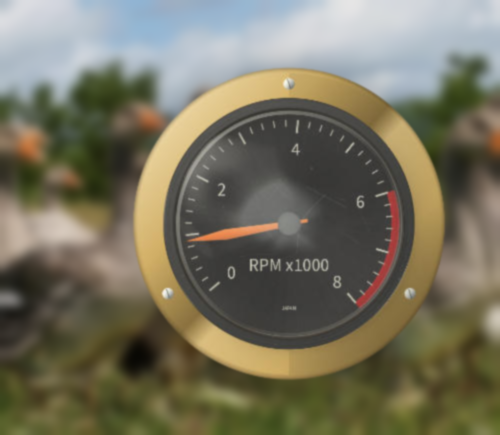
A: 900 (rpm)
